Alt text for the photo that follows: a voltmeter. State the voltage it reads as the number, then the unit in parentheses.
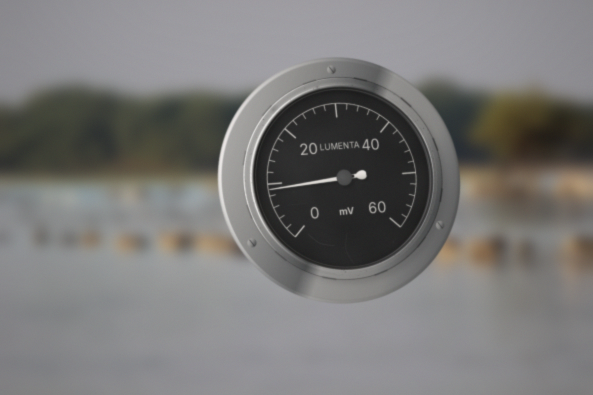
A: 9 (mV)
